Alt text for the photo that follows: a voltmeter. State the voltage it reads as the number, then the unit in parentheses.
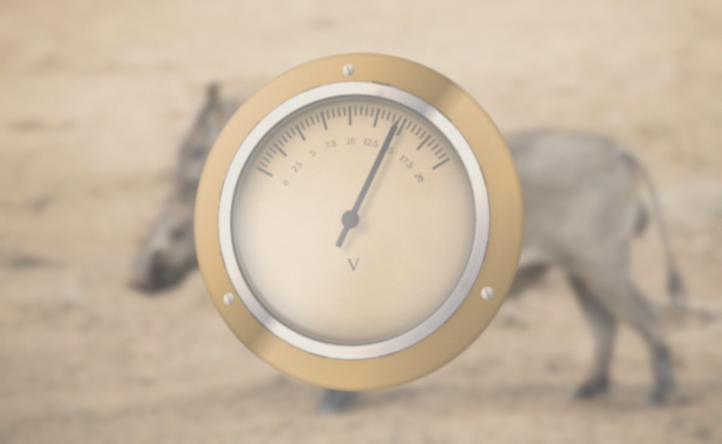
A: 14.5 (V)
